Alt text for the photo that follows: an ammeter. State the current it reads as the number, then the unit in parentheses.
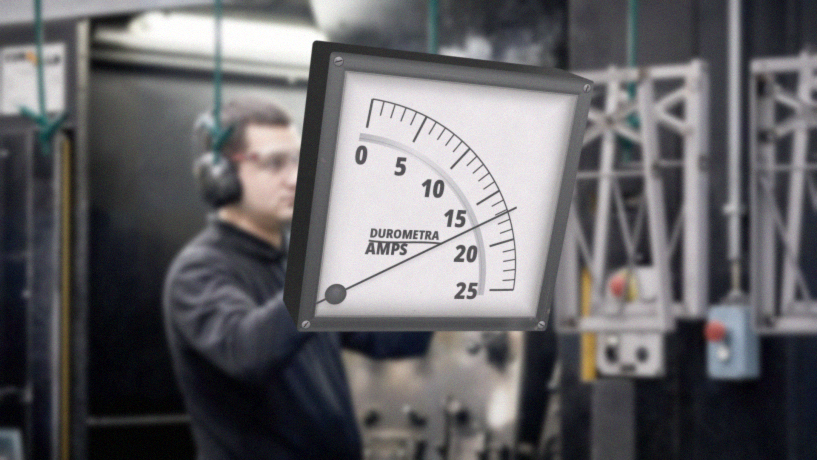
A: 17 (A)
